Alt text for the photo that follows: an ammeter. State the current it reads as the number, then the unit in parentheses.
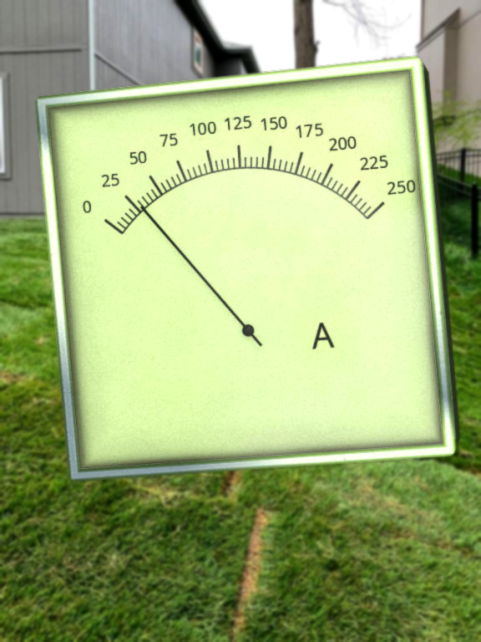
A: 30 (A)
